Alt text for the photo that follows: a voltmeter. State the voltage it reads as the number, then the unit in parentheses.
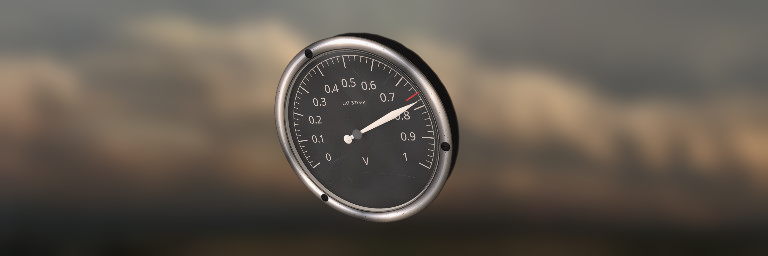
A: 0.78 (V)
